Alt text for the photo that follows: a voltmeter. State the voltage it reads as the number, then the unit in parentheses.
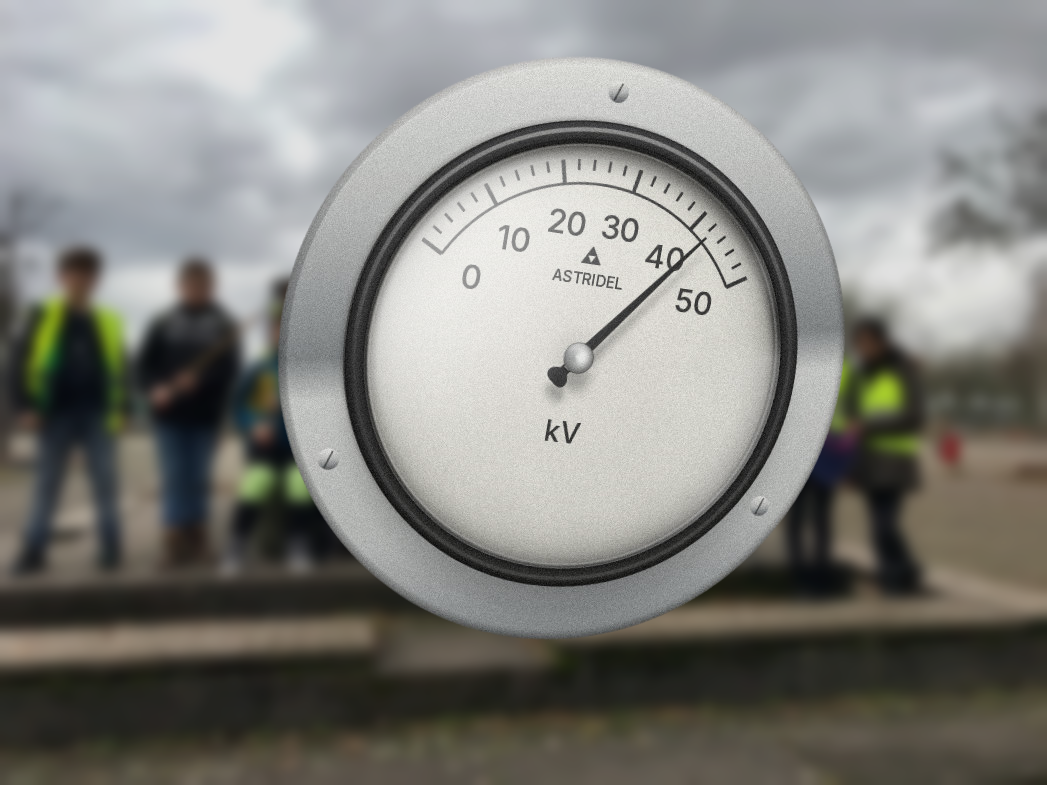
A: 42 (kV)
